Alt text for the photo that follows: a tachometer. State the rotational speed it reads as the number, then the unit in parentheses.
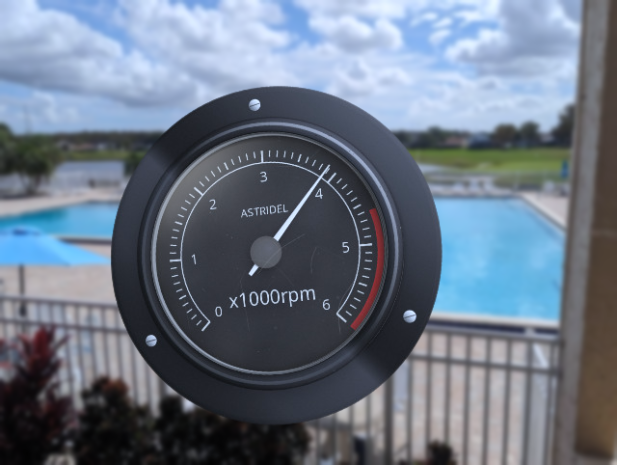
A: 3900 (rpm)
